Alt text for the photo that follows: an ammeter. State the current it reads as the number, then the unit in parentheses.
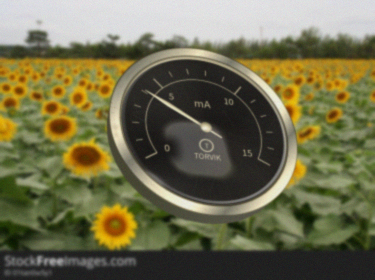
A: 4 (mA)
